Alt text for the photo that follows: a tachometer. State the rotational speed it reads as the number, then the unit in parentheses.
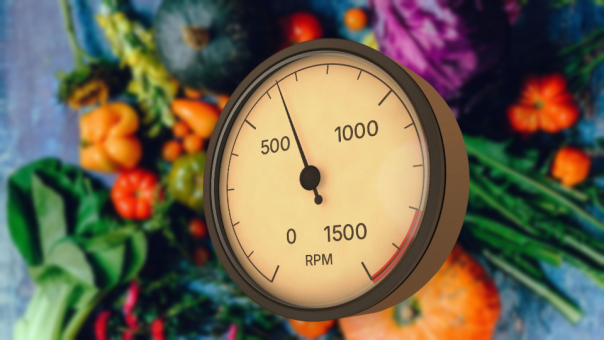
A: 650 (rpm)
